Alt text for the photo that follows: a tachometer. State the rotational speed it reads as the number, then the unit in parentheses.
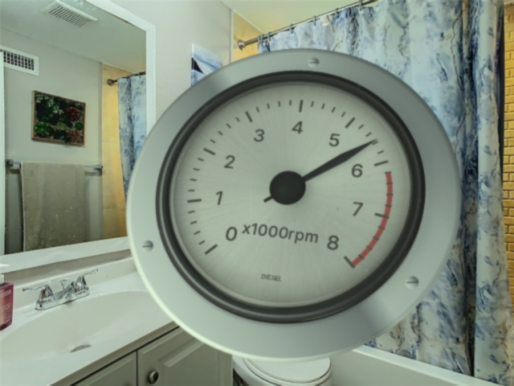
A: 5600 (rpm)
